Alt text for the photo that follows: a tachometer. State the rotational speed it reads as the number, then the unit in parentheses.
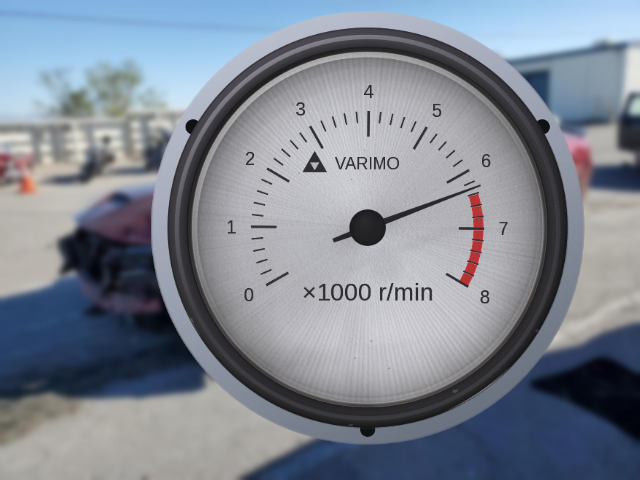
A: 6300 (rpm)
